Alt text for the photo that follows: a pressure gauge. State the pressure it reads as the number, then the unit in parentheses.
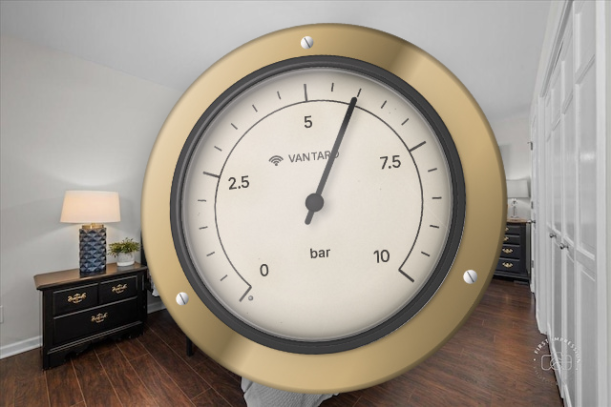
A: 6 (bar)
